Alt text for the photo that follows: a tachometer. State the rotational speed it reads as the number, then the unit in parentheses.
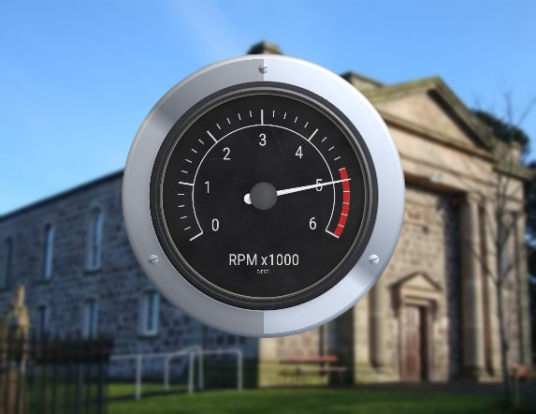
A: 5000 (rpm)
